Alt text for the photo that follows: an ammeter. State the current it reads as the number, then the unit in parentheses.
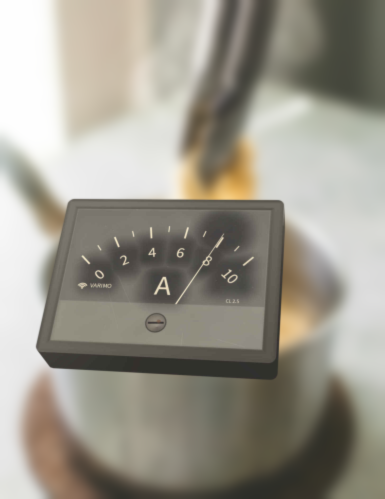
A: 8 (A)
